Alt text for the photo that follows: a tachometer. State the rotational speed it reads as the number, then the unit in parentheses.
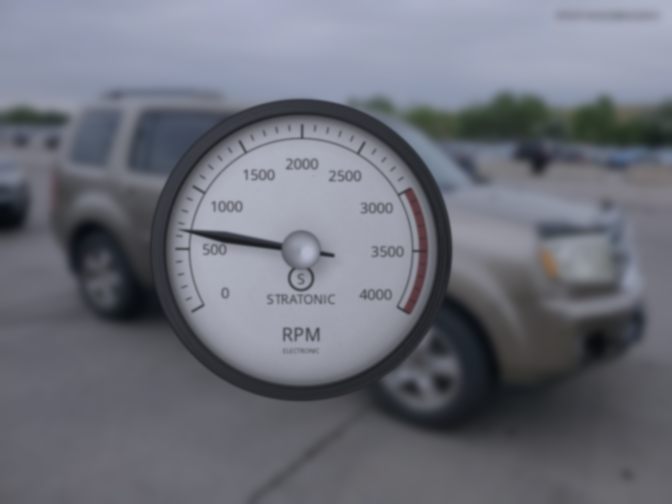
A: 650 (rpm)
